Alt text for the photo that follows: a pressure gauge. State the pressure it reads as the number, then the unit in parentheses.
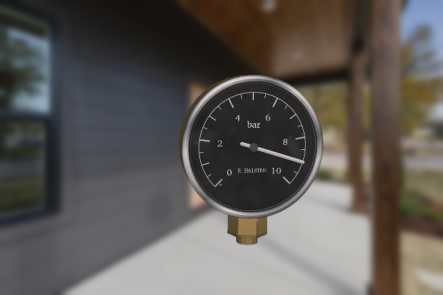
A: 9 (bar)
